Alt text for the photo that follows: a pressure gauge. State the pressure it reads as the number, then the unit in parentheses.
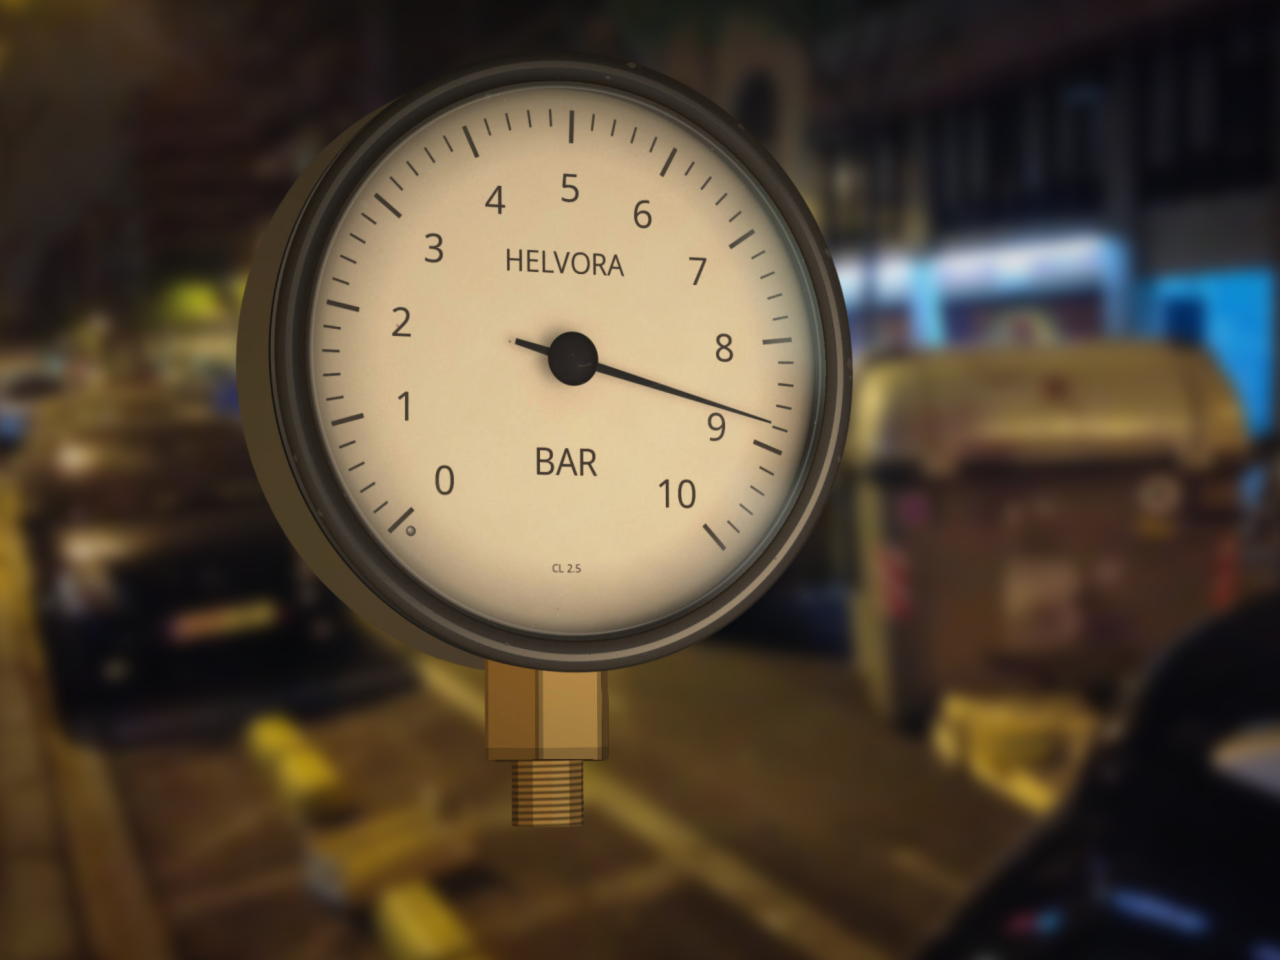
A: 8.8 (bar)
